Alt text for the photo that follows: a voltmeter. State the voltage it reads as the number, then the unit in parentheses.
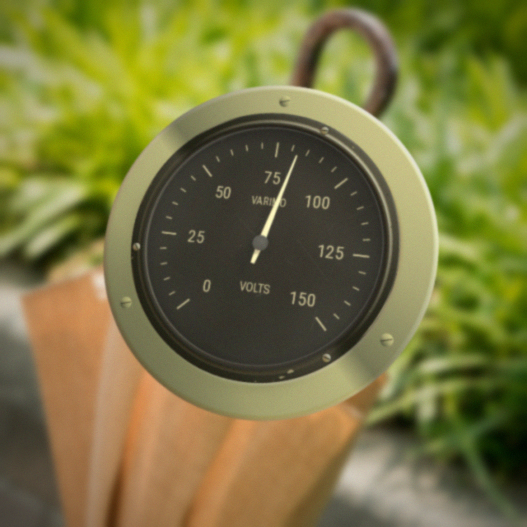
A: 82.5 (V)
